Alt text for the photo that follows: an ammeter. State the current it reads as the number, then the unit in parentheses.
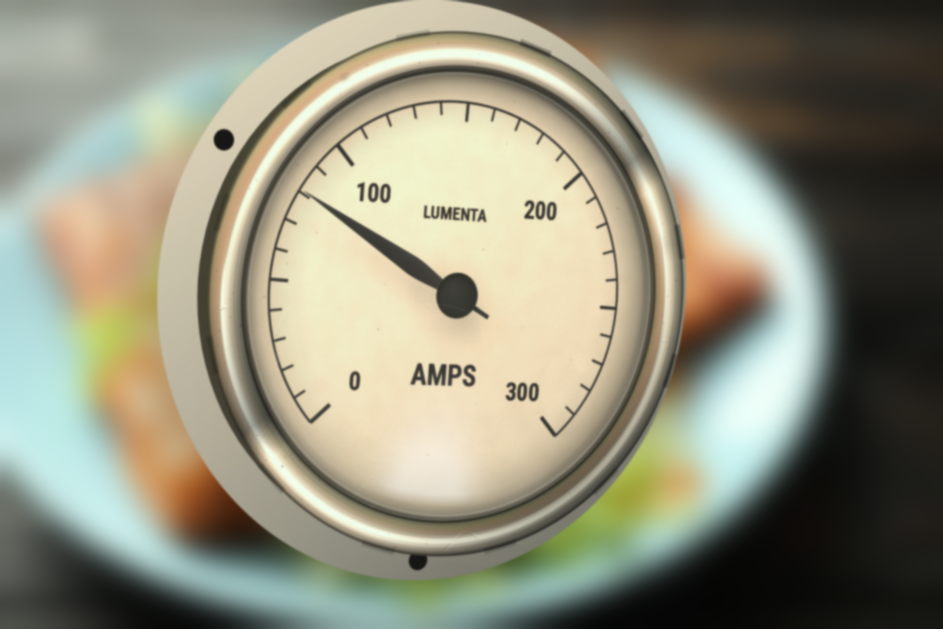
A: 80 (A)
